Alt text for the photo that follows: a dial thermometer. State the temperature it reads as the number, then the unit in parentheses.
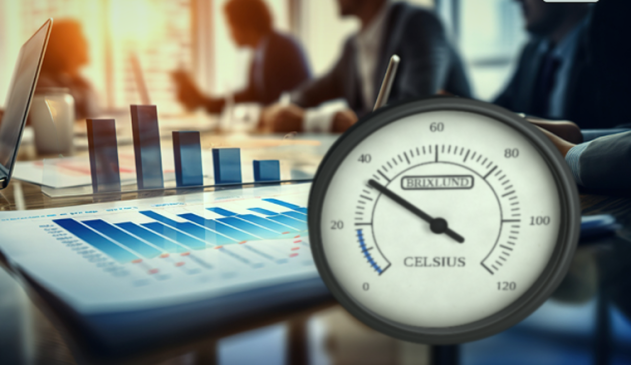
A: 36 (°C)
